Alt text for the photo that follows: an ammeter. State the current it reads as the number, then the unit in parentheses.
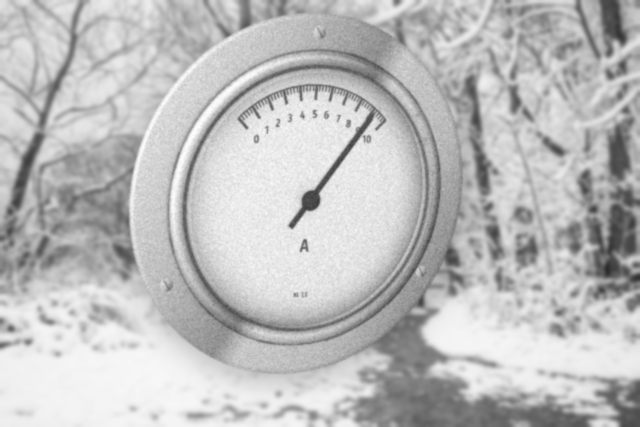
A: 9 (A)
